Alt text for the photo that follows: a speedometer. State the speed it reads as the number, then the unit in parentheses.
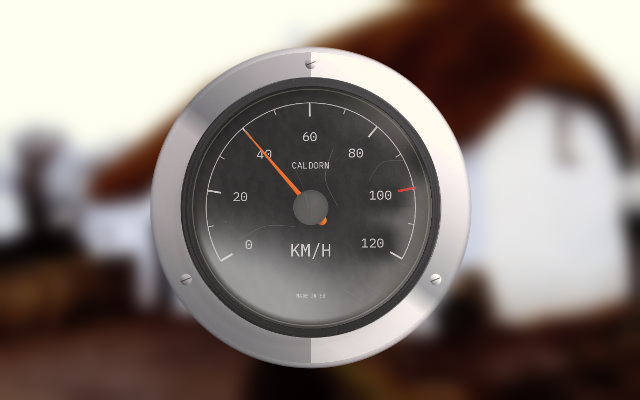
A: 40 (km/h)
